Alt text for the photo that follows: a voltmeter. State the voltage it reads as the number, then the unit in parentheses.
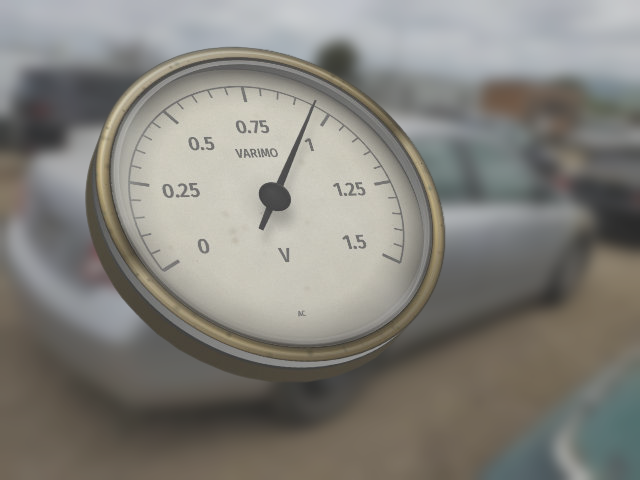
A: 0.95 (V)
